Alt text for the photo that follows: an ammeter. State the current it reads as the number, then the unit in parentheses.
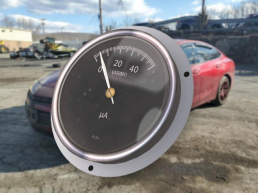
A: 5 (µA)
